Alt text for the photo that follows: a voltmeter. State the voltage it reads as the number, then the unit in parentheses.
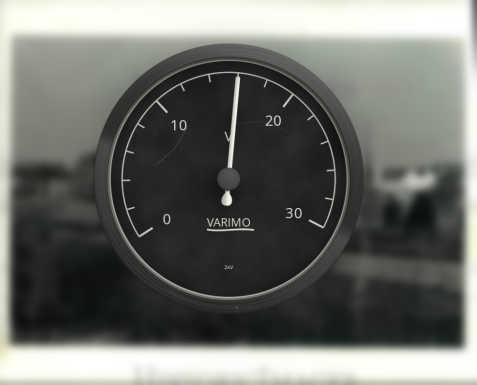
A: 16 (V)
